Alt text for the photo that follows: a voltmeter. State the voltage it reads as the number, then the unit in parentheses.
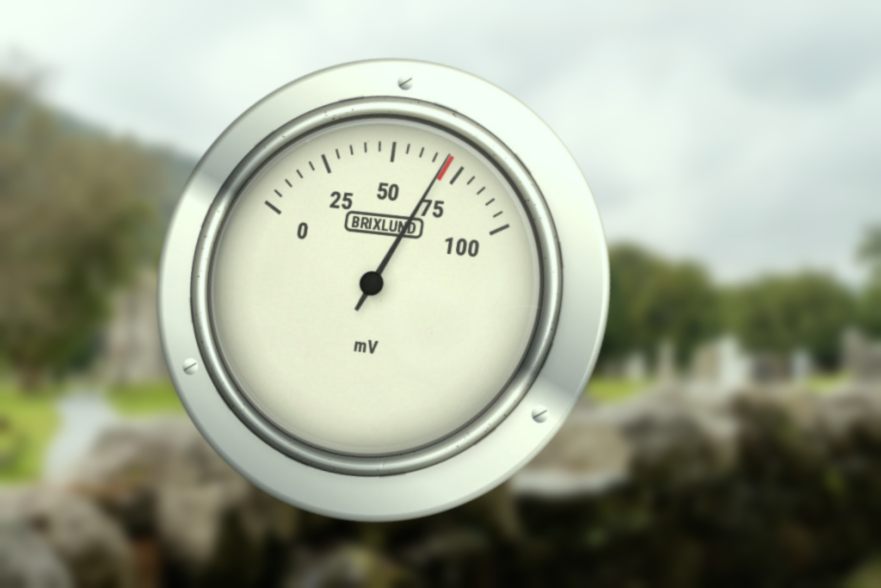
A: 70 (mV)
